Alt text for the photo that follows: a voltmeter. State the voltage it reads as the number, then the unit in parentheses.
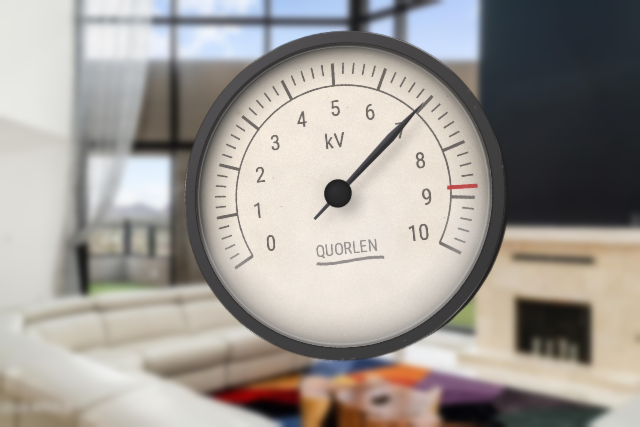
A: 7 (kV)
